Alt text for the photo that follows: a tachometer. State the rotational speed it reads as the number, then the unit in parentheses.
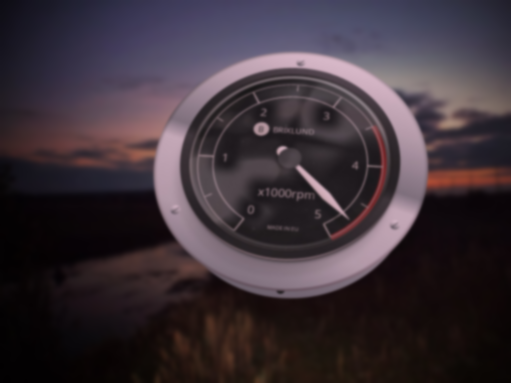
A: 4750 (rpm)
